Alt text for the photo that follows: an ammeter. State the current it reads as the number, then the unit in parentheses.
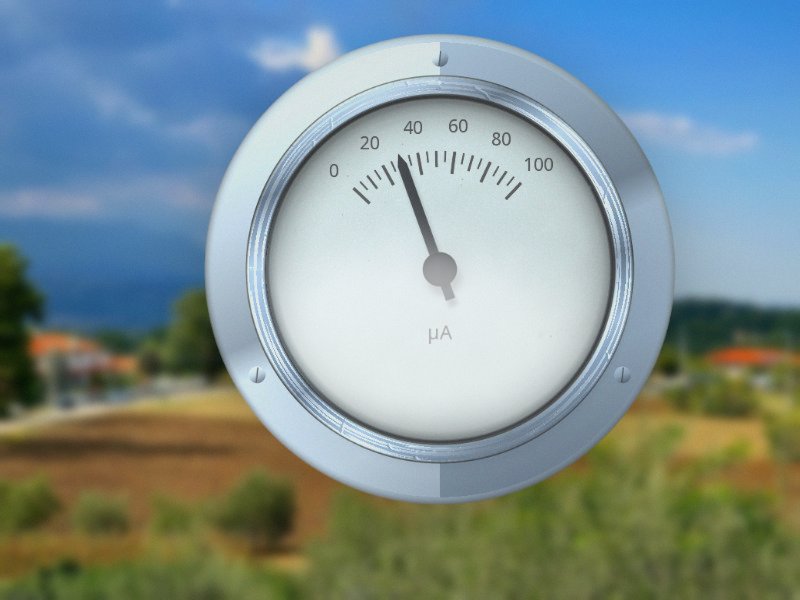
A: 30 (µA)
